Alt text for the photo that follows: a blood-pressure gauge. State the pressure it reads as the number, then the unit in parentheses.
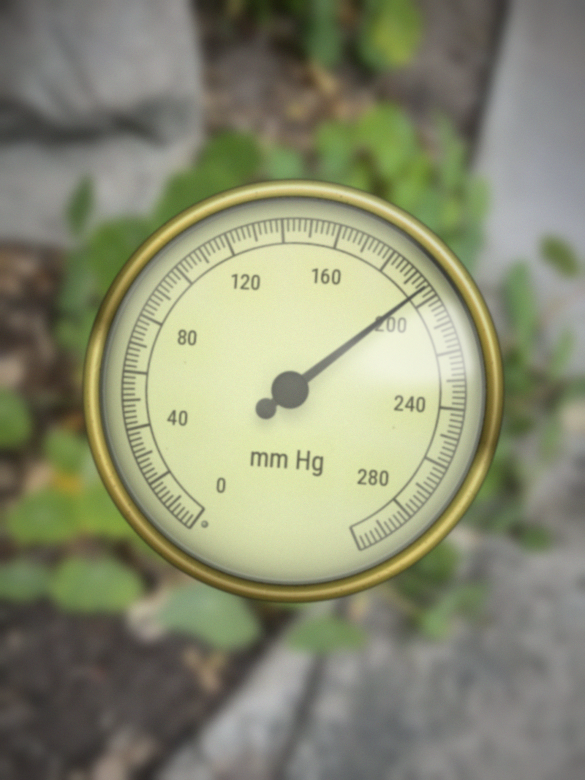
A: 196 (mmHg)
